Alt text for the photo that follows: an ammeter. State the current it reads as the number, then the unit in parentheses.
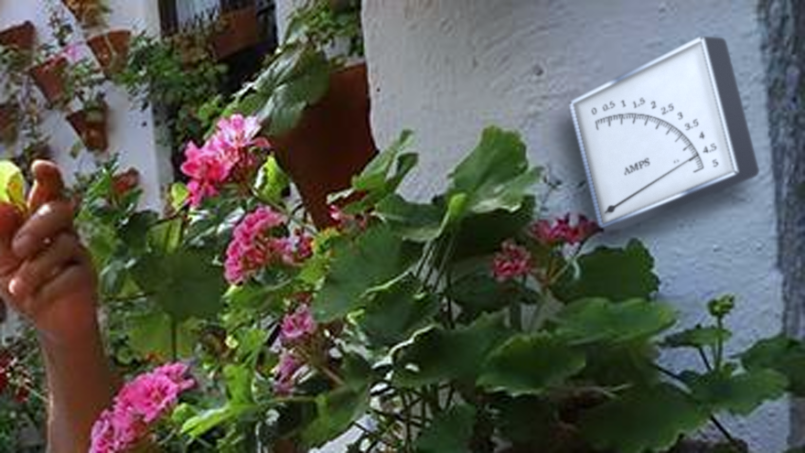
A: 4.5 (A)
